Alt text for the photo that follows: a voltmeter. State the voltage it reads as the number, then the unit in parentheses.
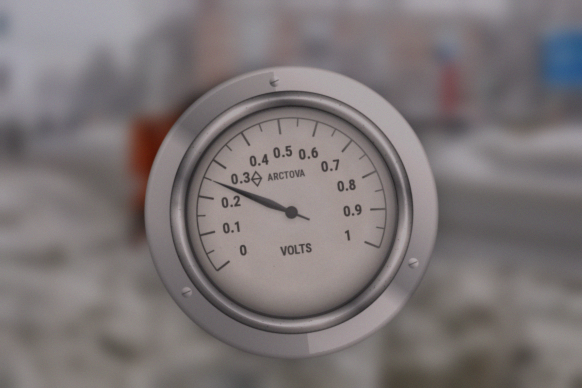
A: 0.25 (V)
